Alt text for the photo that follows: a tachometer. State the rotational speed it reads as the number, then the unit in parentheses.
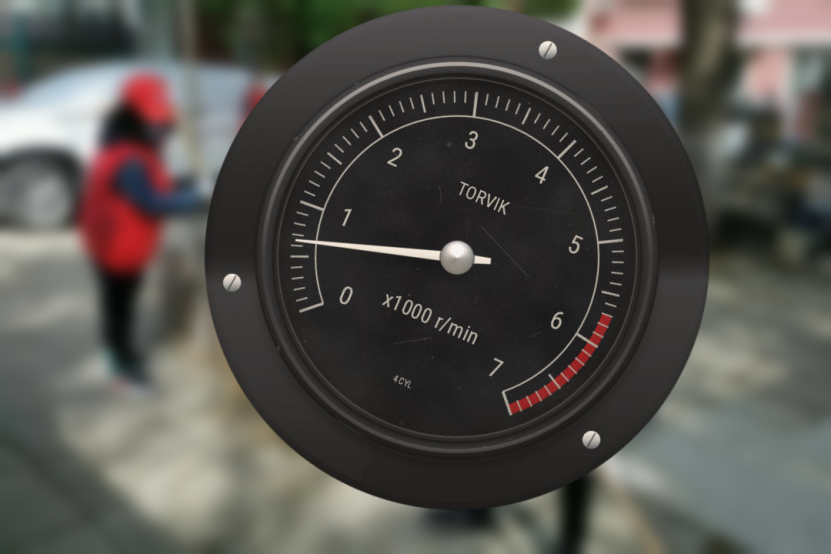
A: 650 (rpm)
